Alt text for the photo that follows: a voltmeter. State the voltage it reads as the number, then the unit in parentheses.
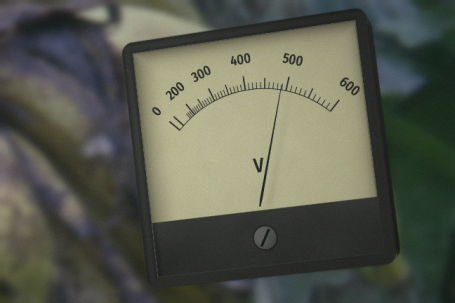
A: 490 (V)
